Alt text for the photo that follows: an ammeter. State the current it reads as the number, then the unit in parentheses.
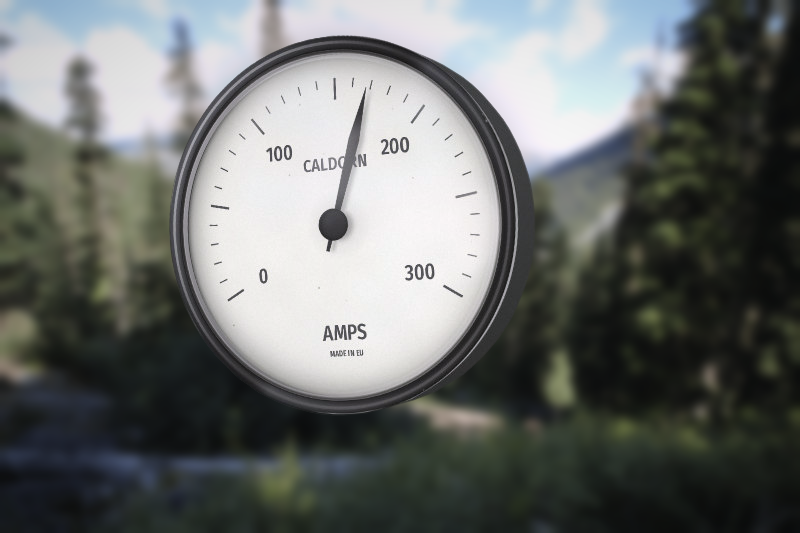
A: 170 (A)
